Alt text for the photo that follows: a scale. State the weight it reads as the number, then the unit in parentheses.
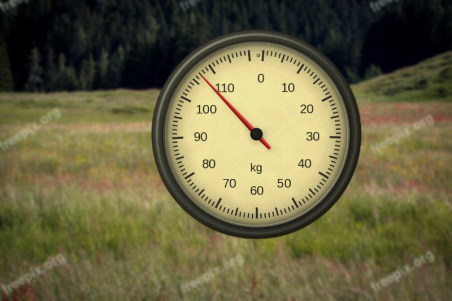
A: 107 (kg)
